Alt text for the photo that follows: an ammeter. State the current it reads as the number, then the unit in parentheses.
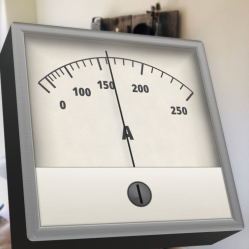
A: 160 (A)
